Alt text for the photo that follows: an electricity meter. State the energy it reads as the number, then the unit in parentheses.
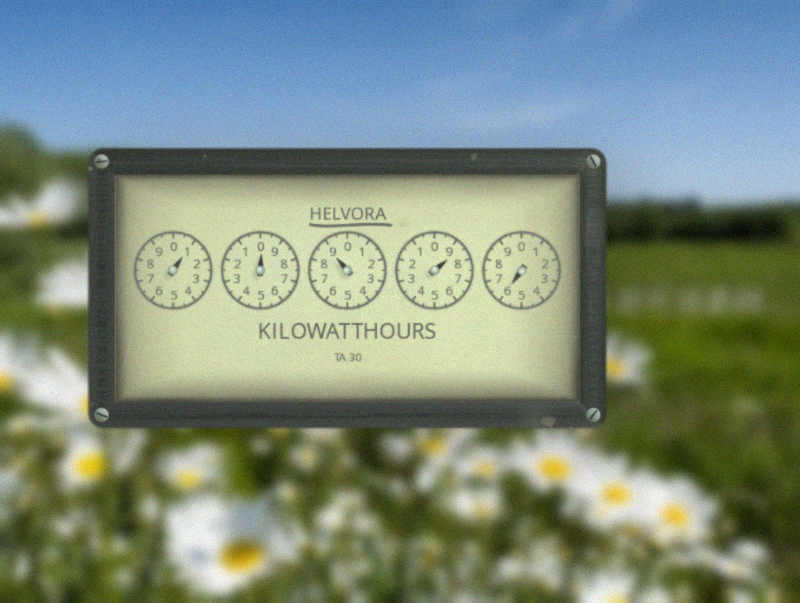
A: 9886 (kWh)
